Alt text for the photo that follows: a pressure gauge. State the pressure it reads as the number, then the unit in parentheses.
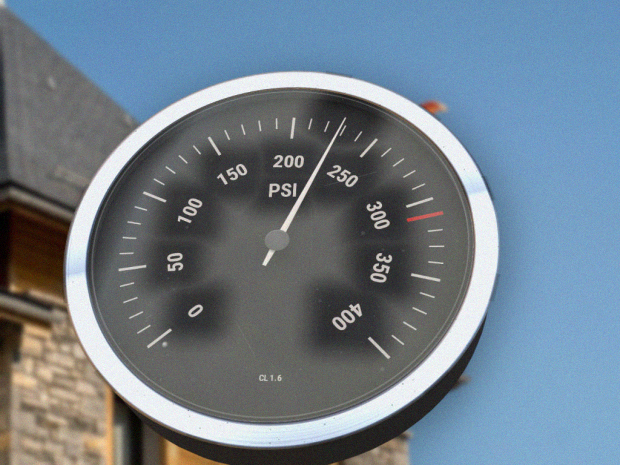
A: 230 (psi)
